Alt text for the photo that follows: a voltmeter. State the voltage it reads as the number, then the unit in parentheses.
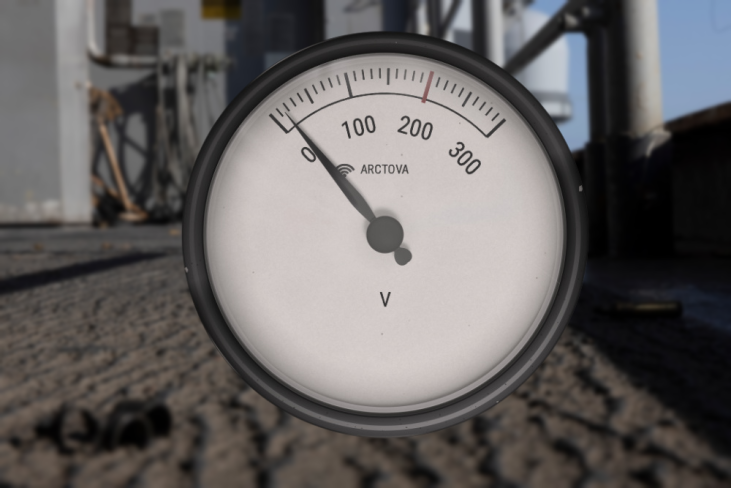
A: 15 (V)
